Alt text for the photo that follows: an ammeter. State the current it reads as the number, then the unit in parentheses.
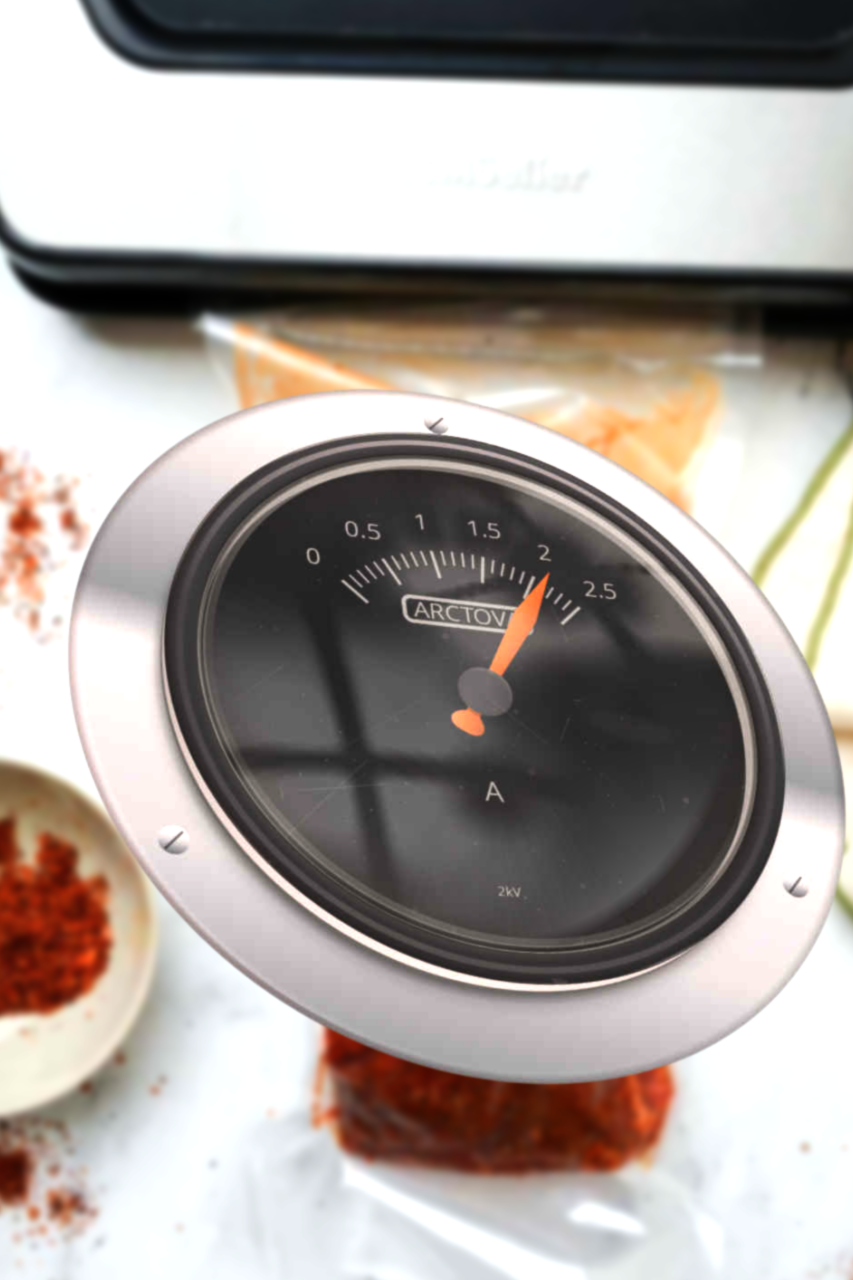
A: 2.1 (A)
